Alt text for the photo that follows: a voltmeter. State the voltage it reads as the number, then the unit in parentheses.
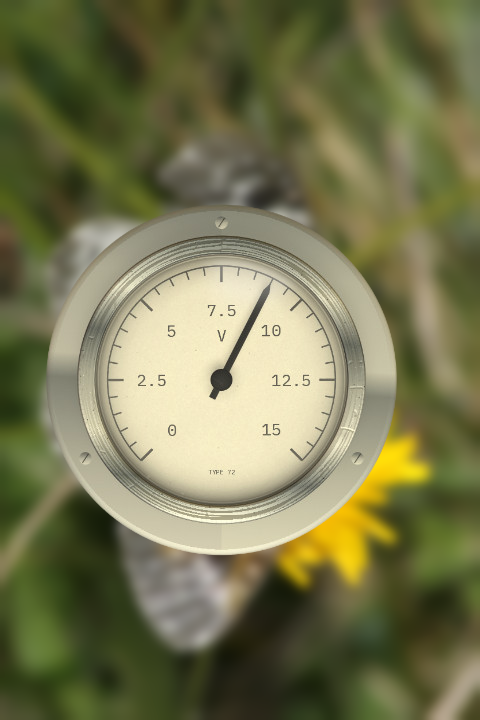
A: 9 (V)
